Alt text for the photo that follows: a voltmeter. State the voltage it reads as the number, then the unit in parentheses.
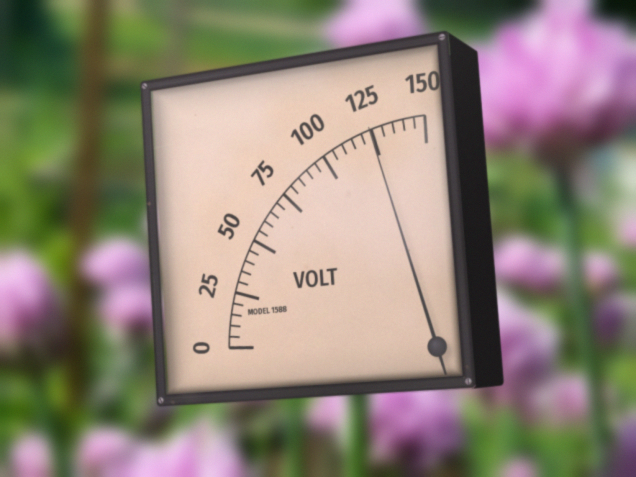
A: 125 (V)
